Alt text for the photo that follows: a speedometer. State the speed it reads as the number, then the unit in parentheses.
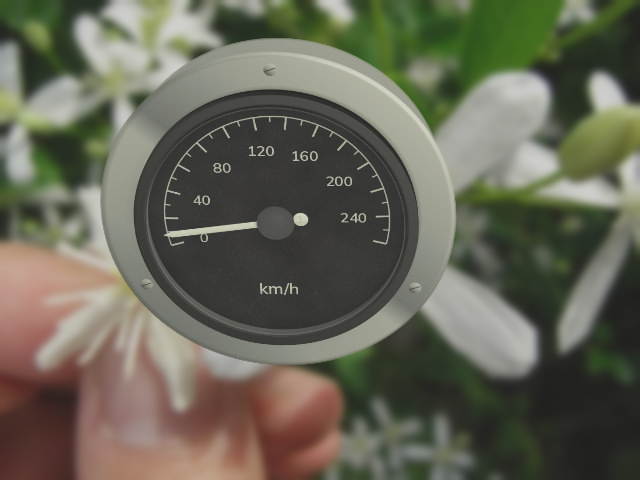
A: 10 (km/h)
